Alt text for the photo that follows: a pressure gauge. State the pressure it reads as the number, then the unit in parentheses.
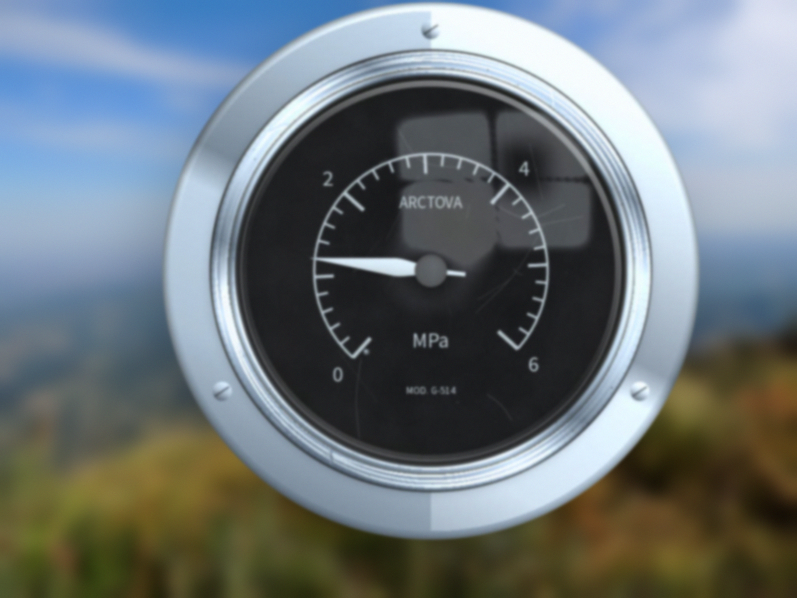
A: 1.2 (MPa)
